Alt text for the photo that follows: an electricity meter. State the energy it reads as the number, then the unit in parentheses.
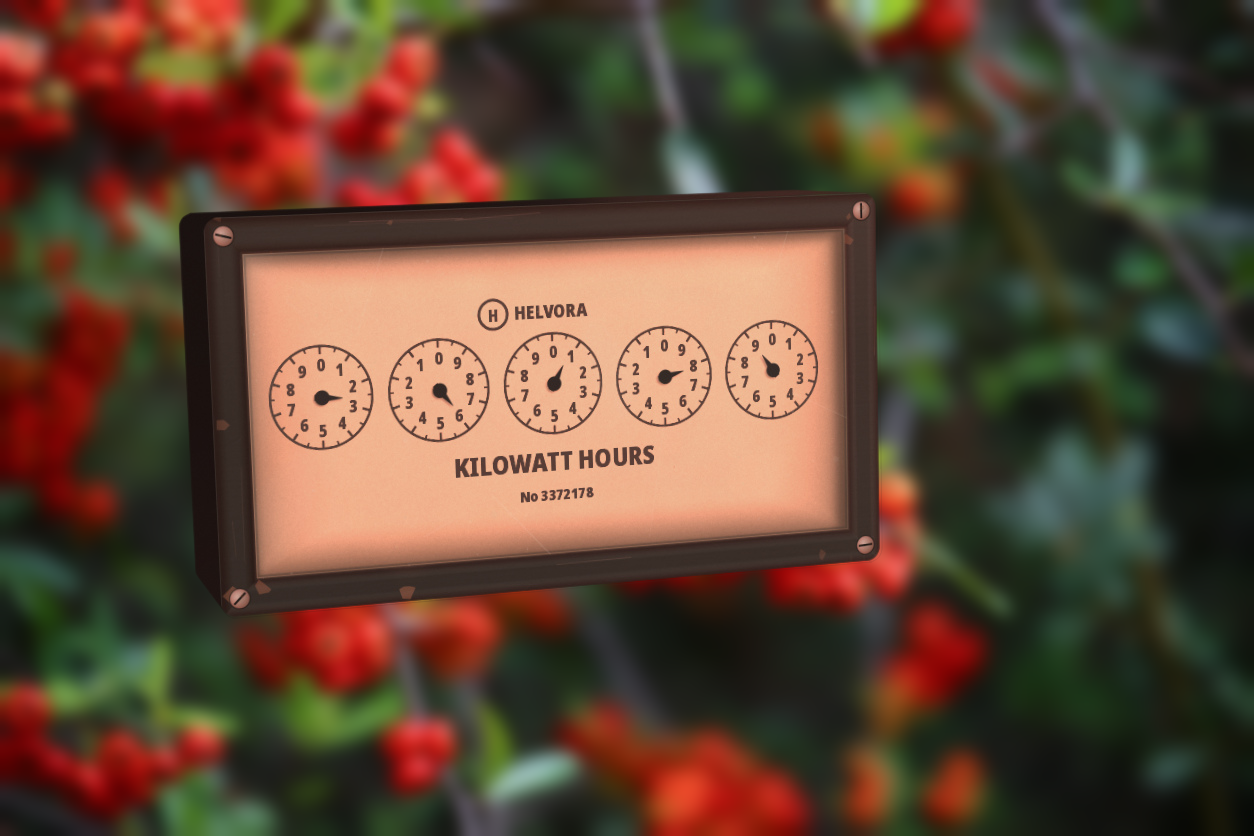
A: 26079 (kWh)
